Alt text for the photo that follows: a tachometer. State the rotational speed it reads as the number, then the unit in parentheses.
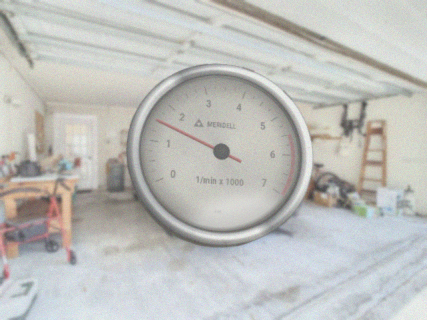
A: 1500 (rpm)
